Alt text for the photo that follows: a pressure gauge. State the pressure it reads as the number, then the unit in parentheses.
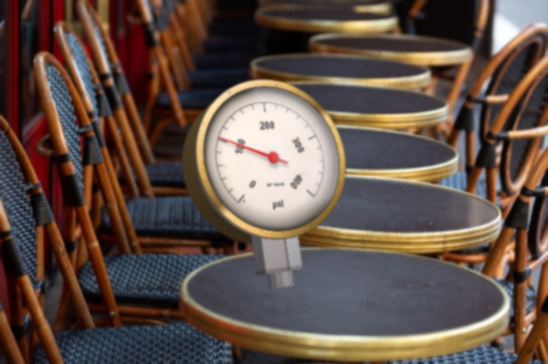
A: 100 (psi)
